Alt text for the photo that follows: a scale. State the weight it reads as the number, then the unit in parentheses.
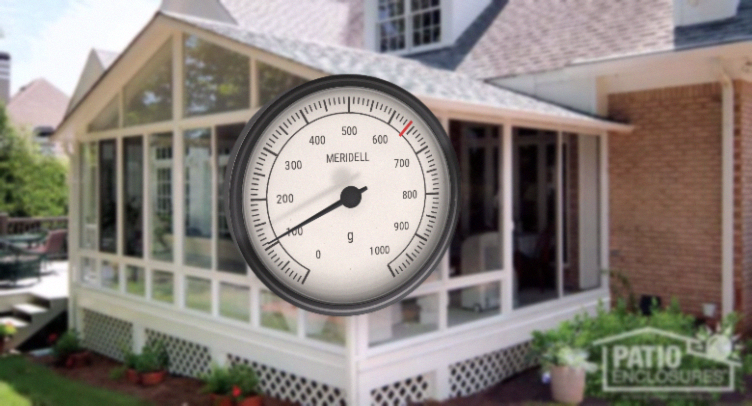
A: 110 (g)
